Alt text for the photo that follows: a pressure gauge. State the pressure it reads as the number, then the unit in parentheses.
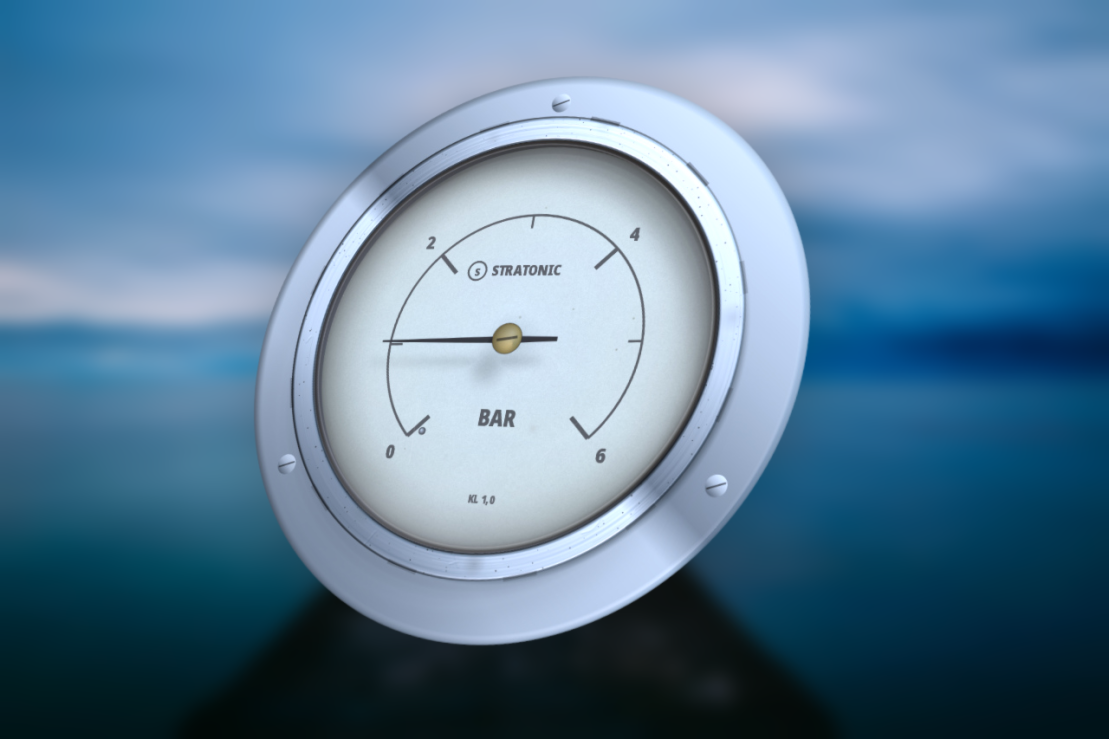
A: 1 (bar)
